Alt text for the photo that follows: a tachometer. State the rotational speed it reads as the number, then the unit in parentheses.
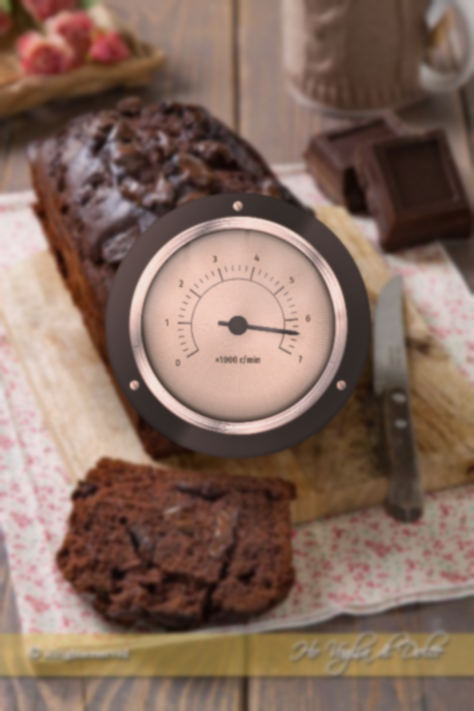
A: 6400 (rpm)
